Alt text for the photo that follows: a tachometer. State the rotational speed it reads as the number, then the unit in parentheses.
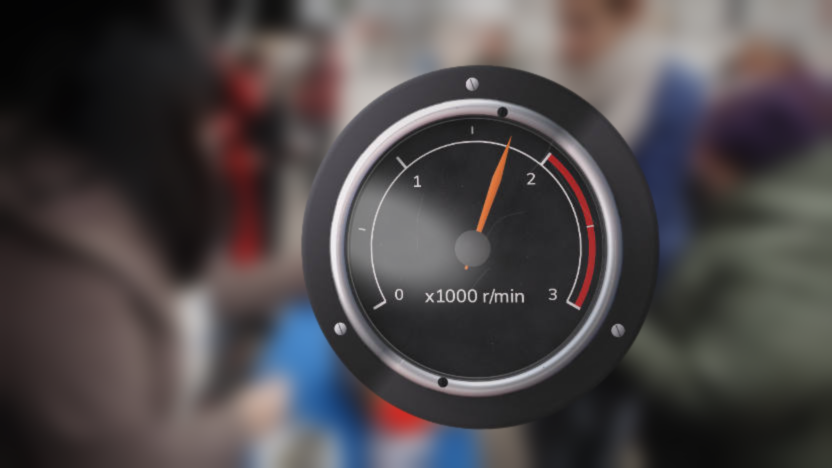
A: 1750 (rpm)
